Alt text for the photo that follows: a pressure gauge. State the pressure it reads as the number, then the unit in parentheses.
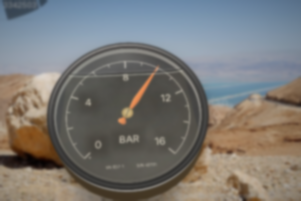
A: 10 (bar)
